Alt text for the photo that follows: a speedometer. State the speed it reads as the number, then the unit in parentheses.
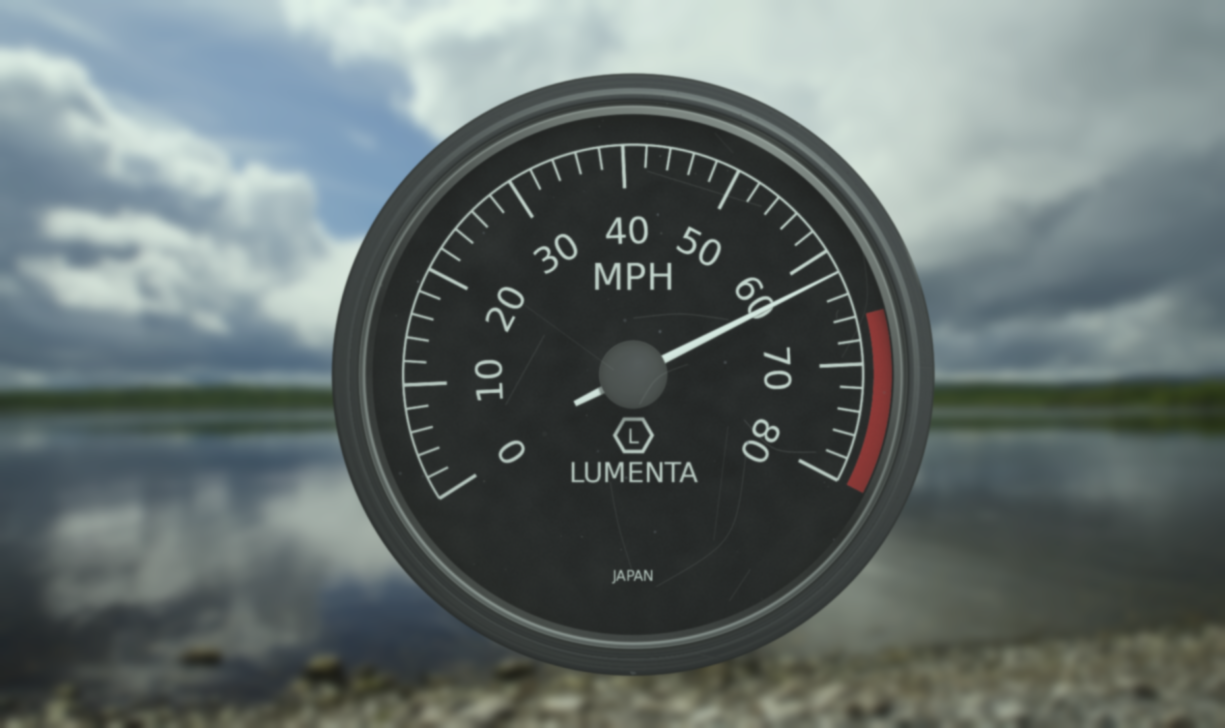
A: 62 (mph)
